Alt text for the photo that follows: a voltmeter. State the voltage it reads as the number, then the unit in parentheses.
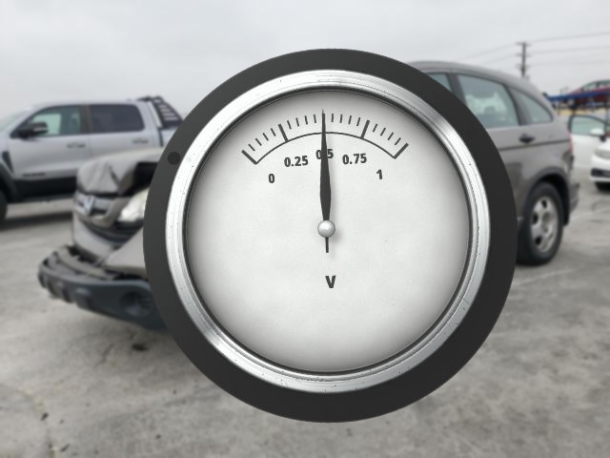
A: 0.5 (V)
